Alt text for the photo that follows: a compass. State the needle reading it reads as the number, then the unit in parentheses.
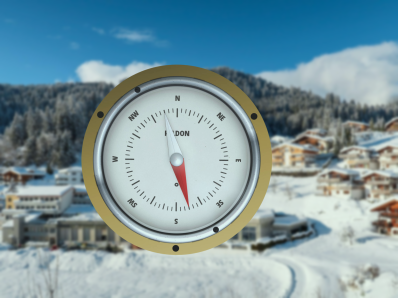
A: 165 (°)
